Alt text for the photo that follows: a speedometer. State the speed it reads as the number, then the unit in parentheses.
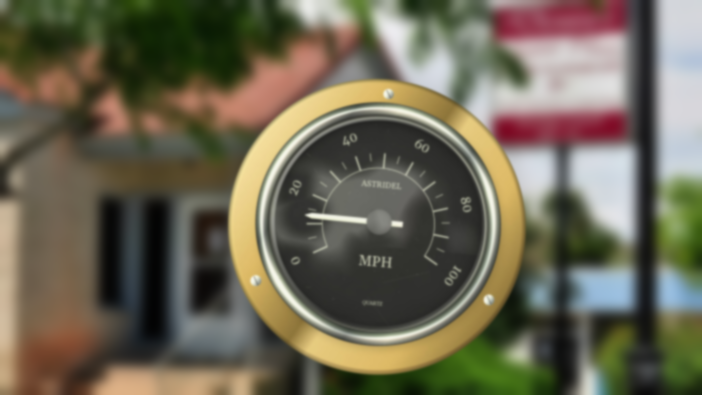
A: 12.5 (mph)
